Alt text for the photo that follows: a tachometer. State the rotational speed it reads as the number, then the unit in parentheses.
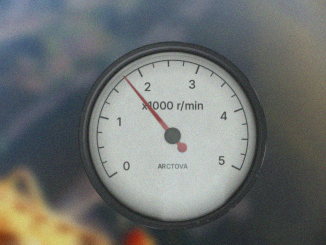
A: 1750 (rpm)
